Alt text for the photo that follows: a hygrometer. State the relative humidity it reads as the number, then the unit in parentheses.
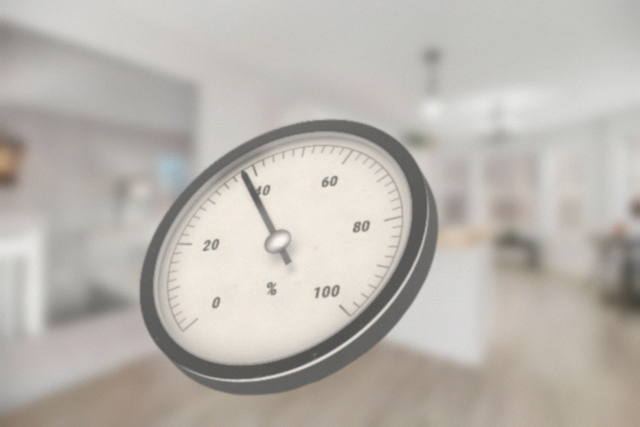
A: 38 (%)
